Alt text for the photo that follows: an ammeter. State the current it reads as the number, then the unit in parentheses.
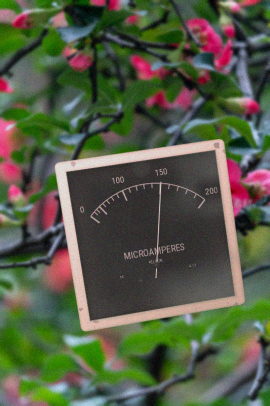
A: 150 (µA)
